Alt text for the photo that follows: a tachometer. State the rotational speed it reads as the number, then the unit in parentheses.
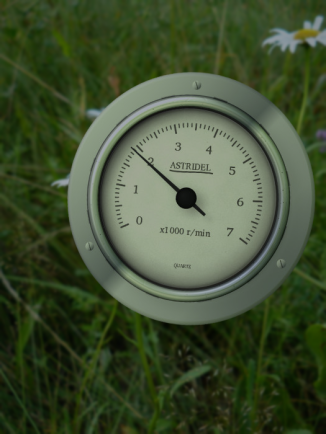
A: 1900 (rpm)
